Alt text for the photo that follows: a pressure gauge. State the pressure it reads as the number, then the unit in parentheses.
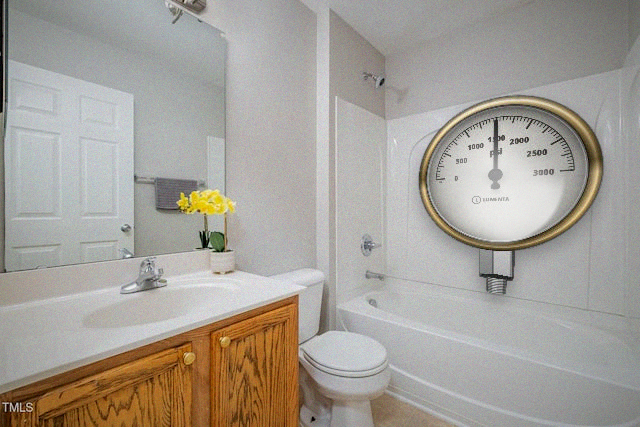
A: 1500 (psi)
